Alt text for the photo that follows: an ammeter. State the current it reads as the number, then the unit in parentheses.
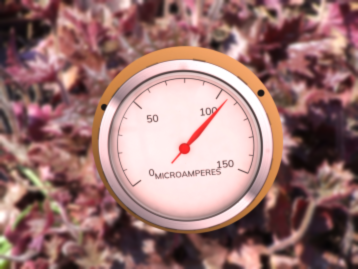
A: 105 (µA)
